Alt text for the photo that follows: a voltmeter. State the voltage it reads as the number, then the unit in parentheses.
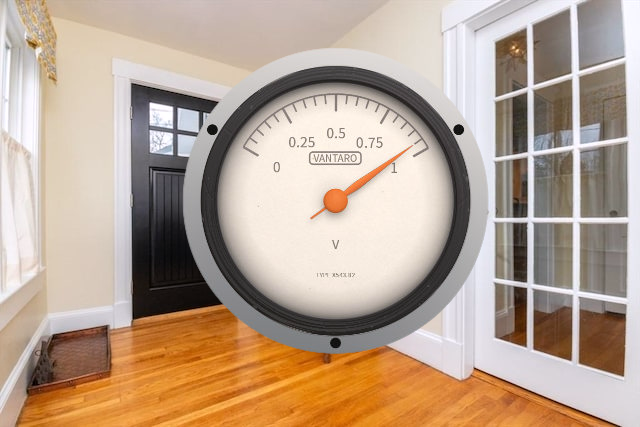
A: 0.95 (V)
